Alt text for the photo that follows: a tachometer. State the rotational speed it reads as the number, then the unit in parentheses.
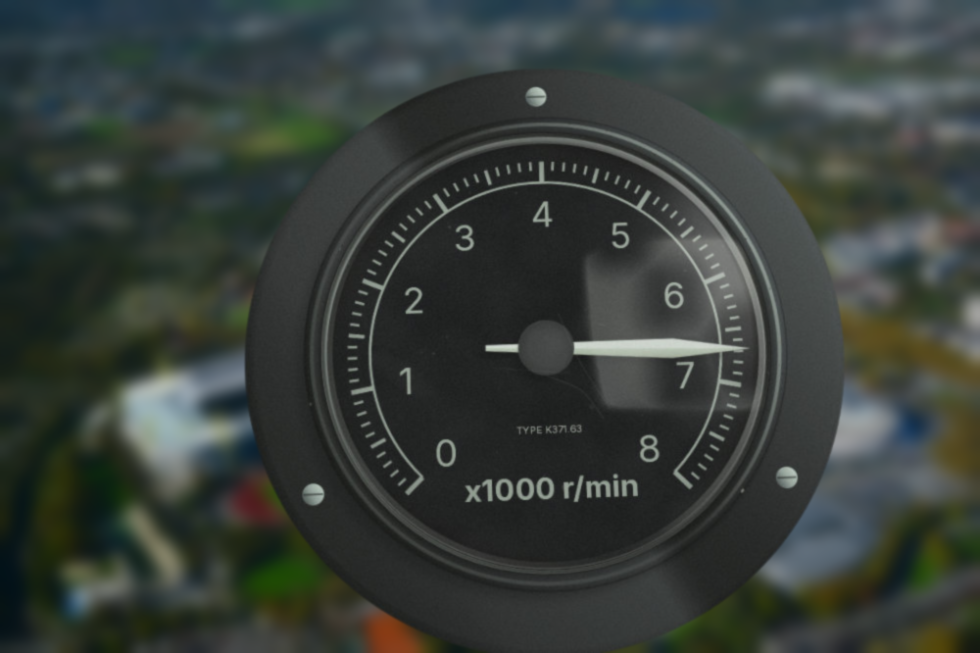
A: 6700 (rpm)
